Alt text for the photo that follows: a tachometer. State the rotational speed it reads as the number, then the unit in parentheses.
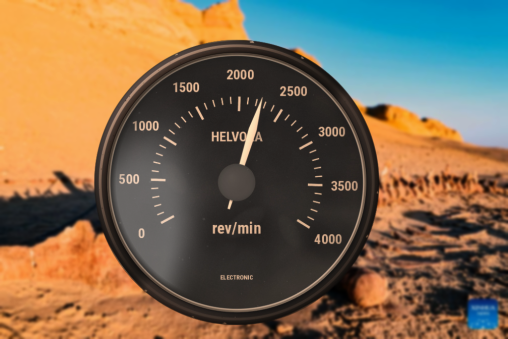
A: 2250 (rpm)
